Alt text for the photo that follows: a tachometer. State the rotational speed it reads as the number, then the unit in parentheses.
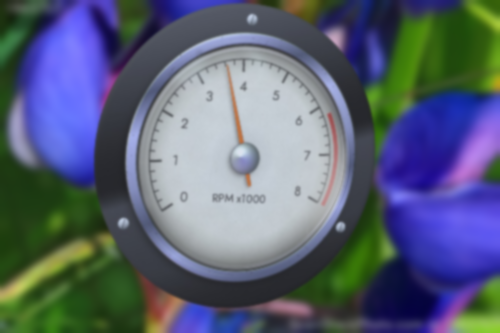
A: 3600 (rpm)
